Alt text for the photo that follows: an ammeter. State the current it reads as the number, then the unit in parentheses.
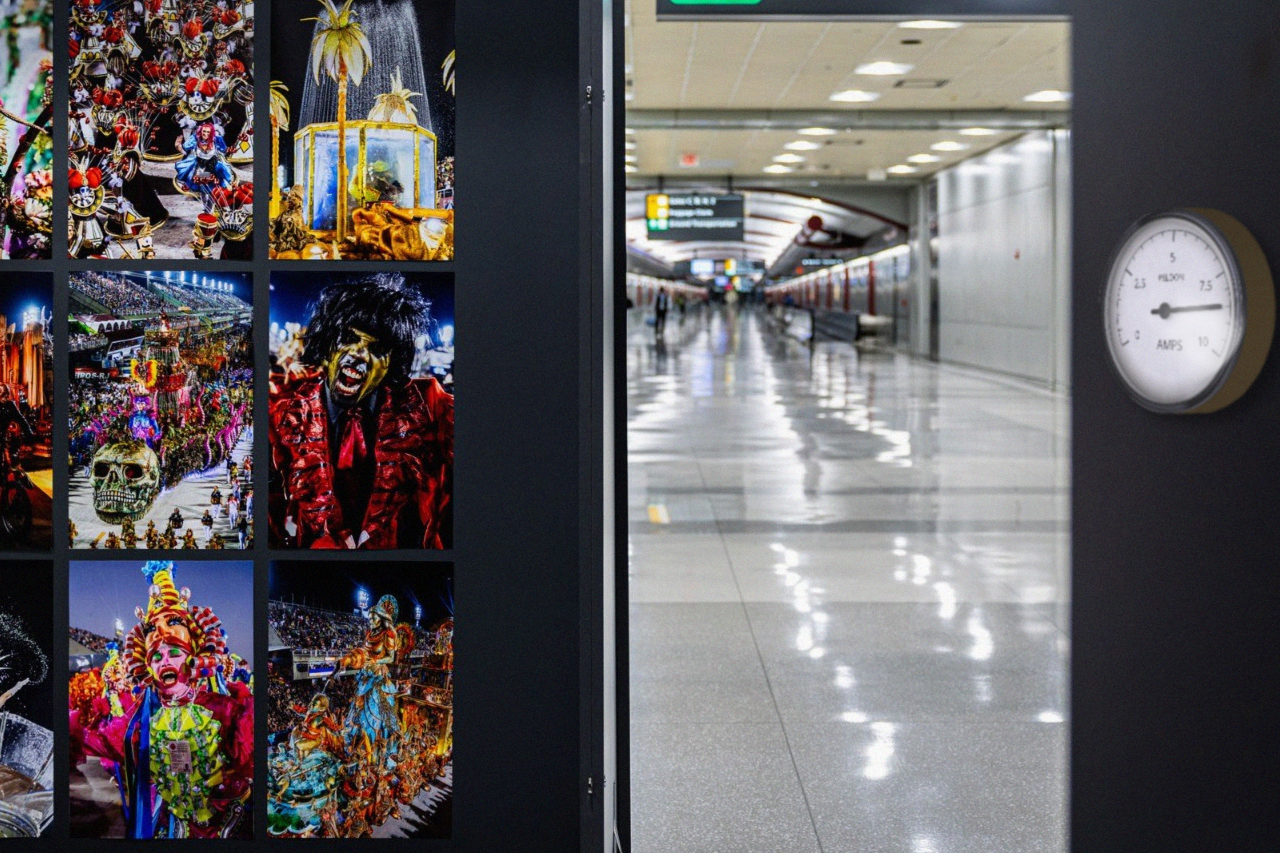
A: 8.5 (A)
